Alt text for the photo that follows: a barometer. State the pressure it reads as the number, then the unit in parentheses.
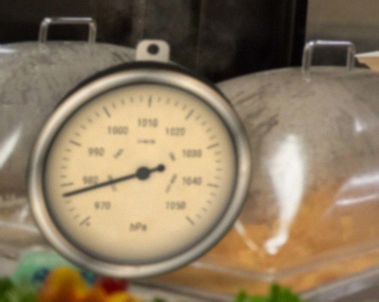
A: 978 (hPa)
